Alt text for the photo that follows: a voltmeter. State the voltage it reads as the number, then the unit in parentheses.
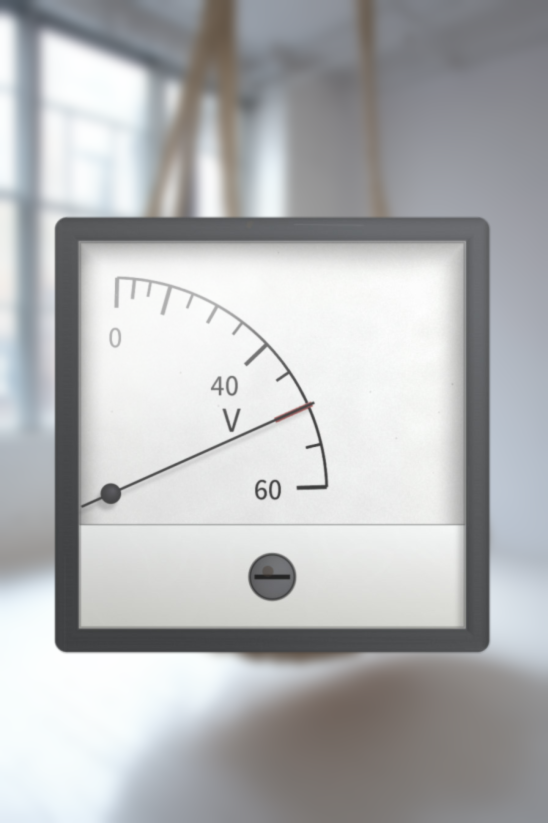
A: 50 (V)
